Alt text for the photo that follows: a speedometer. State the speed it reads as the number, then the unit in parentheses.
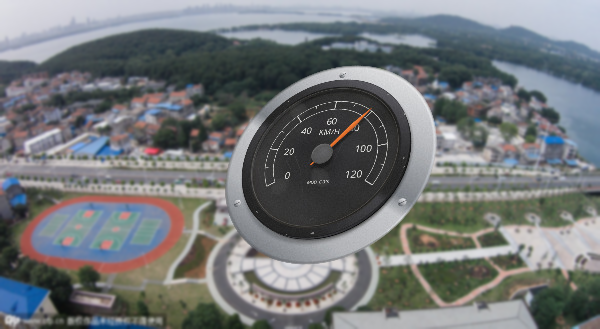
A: 80 (km/h)
